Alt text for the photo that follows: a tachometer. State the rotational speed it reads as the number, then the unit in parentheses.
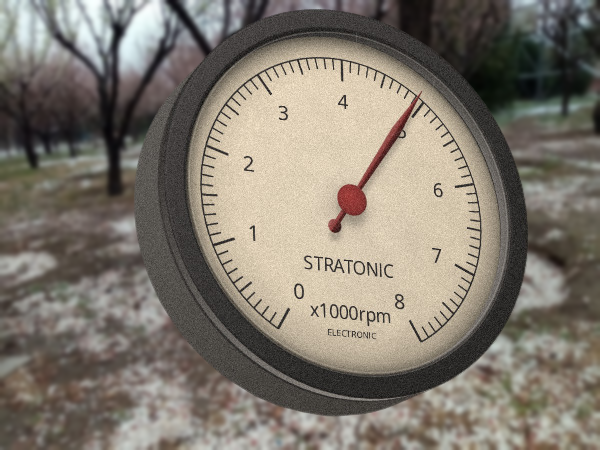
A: 4900 (rpm)
